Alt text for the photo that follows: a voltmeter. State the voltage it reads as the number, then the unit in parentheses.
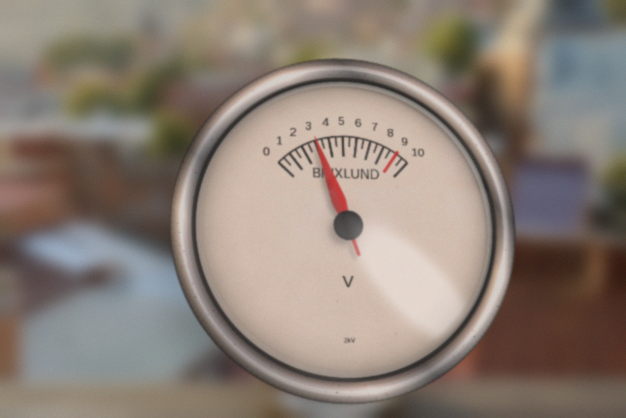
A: 3 (V)
